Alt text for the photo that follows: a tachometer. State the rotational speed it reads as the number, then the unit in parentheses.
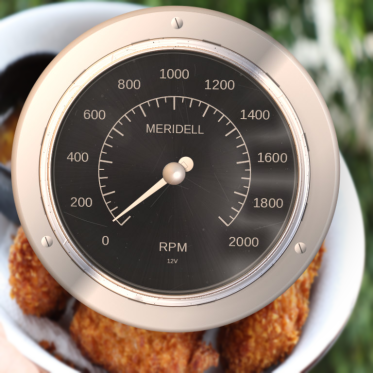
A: 50 (rpm)
